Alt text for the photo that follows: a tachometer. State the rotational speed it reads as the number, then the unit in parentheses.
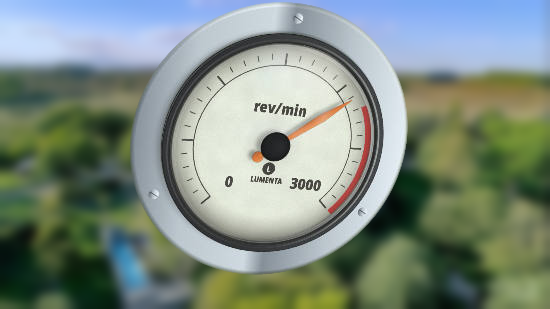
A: 2100 (rpm)
